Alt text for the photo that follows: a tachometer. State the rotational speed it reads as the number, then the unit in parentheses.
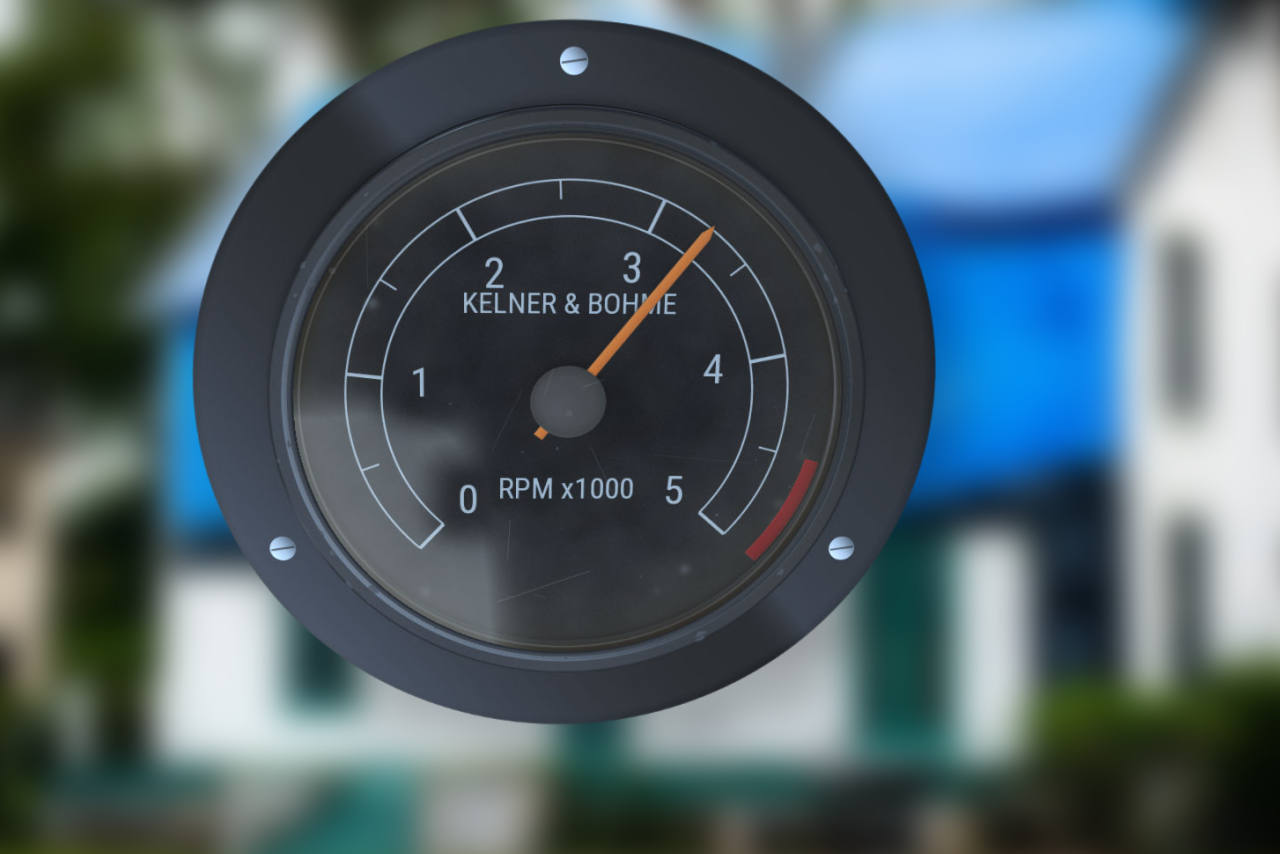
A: 3250 (rpm)
